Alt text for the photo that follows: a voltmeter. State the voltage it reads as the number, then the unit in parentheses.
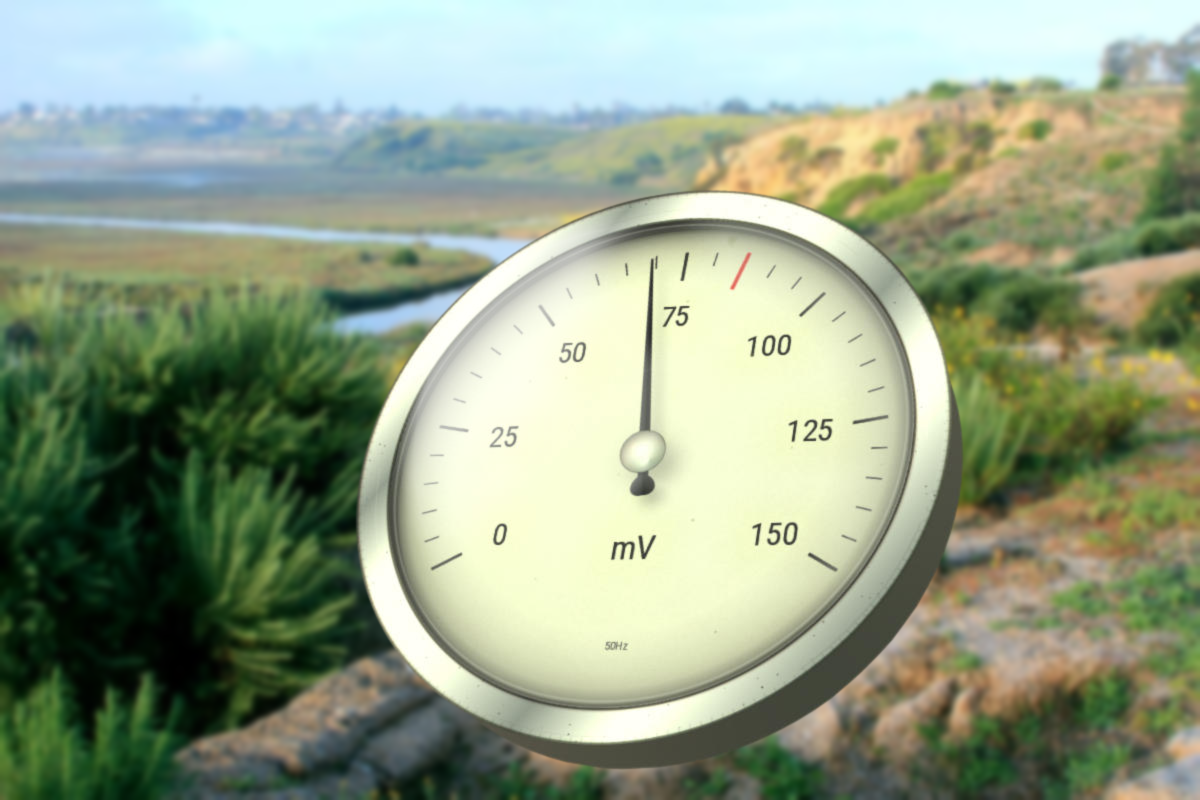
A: 70 (mV)
